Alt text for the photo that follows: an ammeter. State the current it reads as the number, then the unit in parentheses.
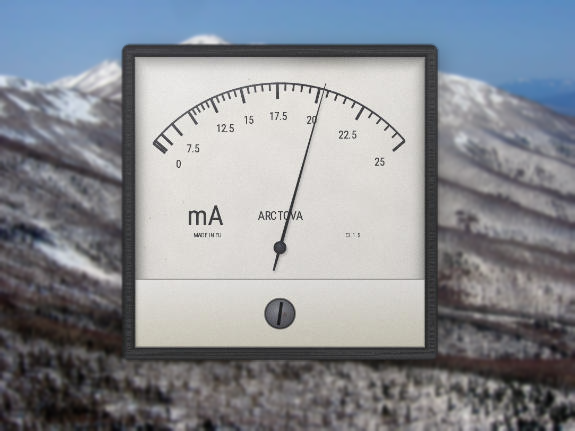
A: 20.25 (mA)
